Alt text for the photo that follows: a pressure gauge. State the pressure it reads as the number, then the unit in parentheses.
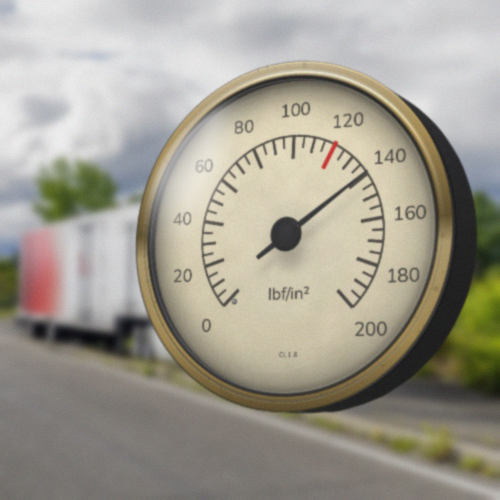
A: 140 (psi)
